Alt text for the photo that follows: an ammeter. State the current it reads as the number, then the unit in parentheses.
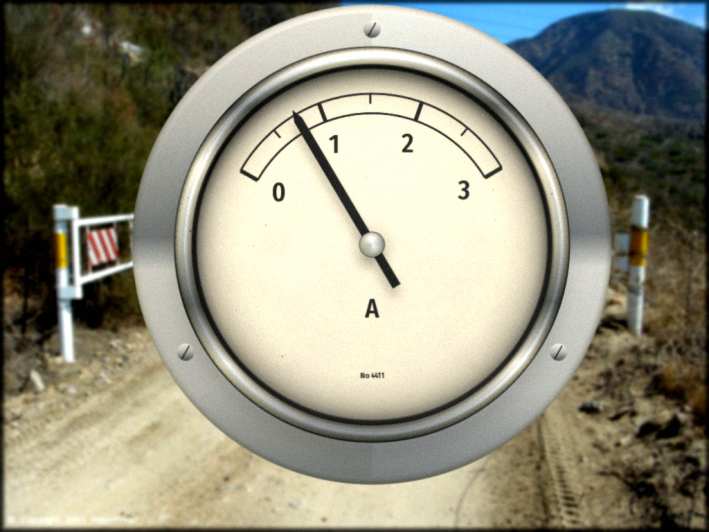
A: 0.75 (A)
